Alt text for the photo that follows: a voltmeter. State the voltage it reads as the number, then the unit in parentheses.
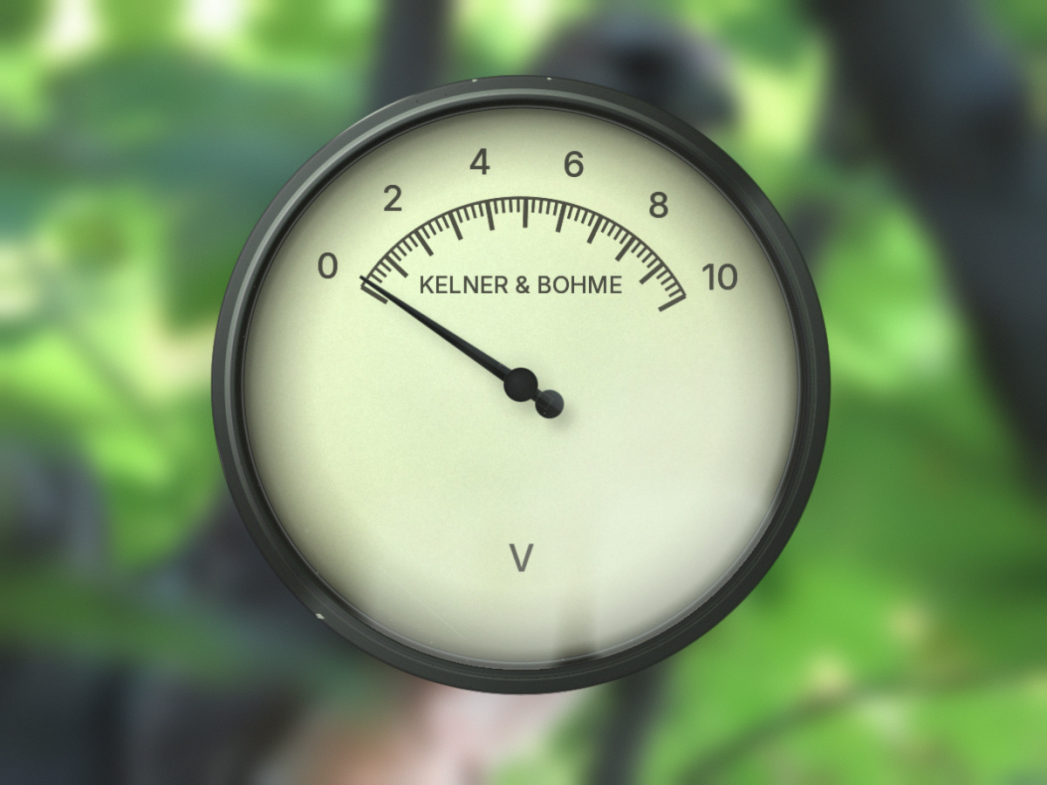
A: 0.2 (V)
